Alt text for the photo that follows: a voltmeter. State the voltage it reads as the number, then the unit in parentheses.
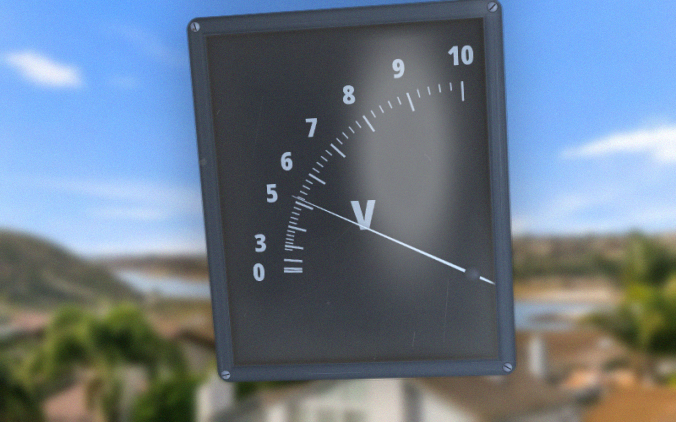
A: 5.2 (V)
